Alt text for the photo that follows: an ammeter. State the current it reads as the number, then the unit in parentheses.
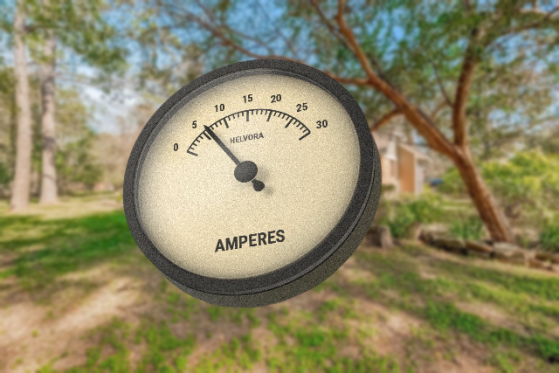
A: 6 (A)
